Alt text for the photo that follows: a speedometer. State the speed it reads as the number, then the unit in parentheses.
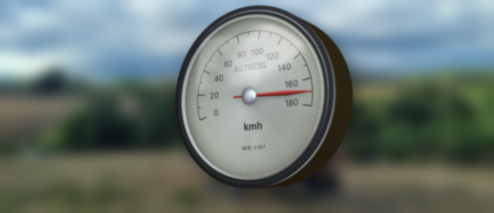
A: 170 (km/h)
